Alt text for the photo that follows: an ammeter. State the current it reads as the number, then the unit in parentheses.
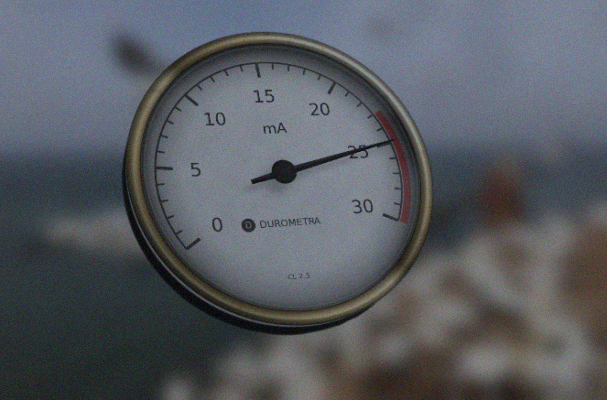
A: 25 (mA)
